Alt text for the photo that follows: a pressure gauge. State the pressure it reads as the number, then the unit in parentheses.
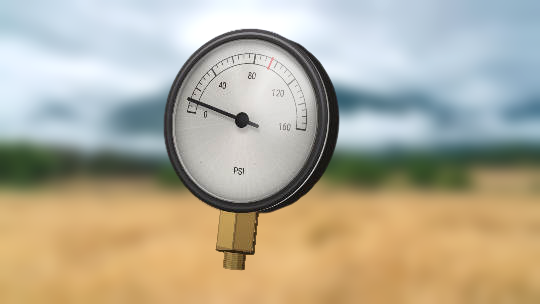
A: 10 (psi)
